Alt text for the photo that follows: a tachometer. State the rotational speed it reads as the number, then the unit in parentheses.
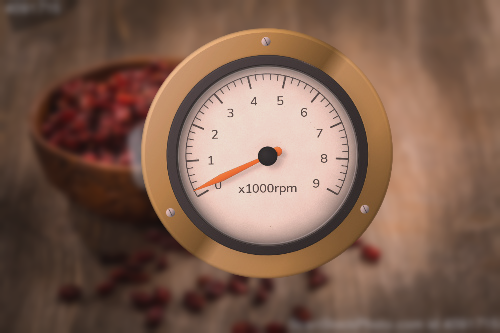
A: 200 (rpm)
